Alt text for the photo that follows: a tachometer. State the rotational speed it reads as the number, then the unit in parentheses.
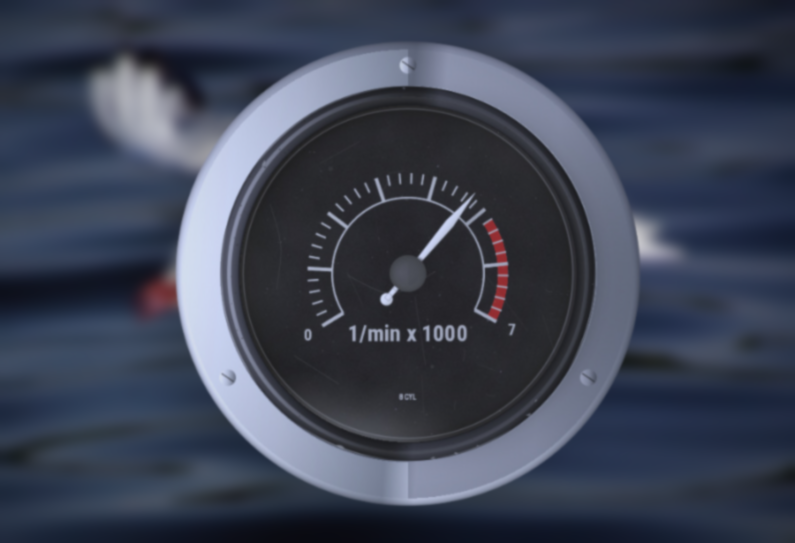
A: 4700 (rpm)
